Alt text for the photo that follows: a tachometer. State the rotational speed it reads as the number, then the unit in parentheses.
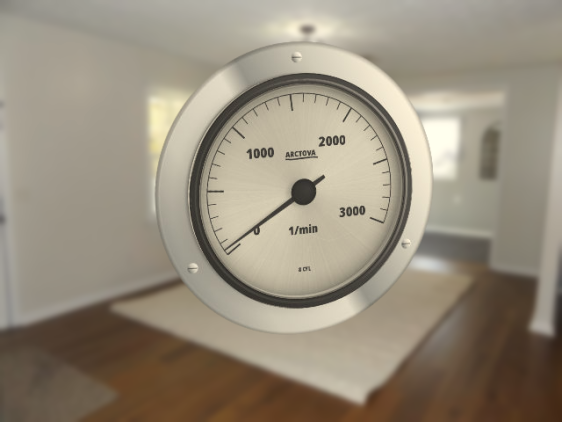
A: 50 (rpm)
